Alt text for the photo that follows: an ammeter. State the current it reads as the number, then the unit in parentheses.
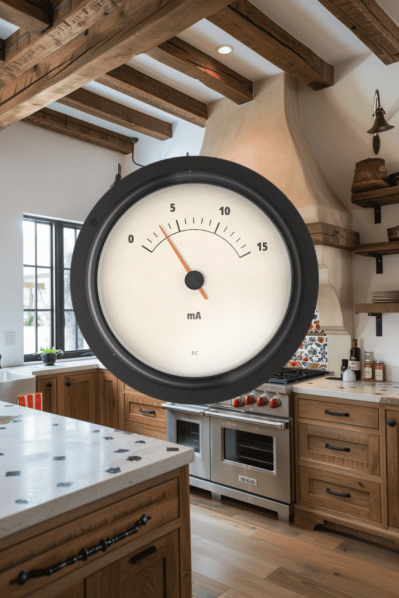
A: 3 (mA)
